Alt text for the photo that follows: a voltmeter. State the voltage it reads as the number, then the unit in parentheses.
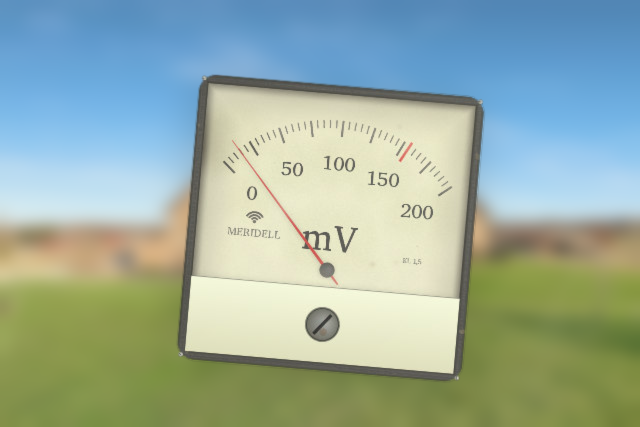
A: 15 (mV)
